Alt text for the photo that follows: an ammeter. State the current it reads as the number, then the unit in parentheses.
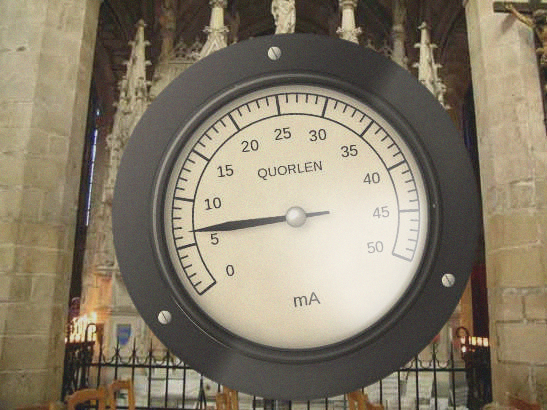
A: 6.5 (mA)
